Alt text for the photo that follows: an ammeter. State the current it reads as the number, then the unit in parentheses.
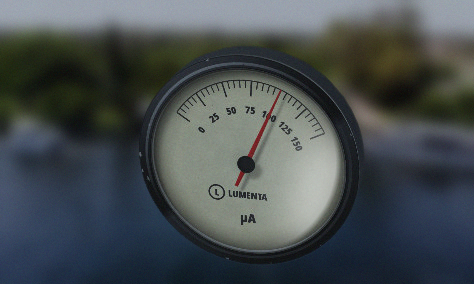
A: 100 (µA)
